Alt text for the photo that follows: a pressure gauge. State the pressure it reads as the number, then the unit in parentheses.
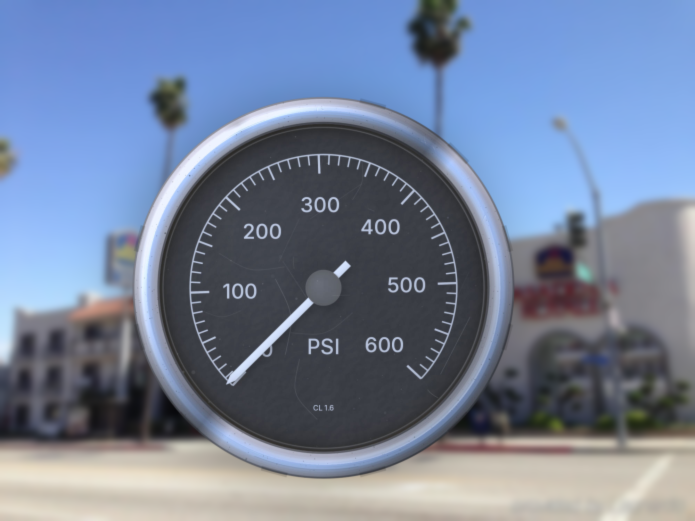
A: 5 (psi)
